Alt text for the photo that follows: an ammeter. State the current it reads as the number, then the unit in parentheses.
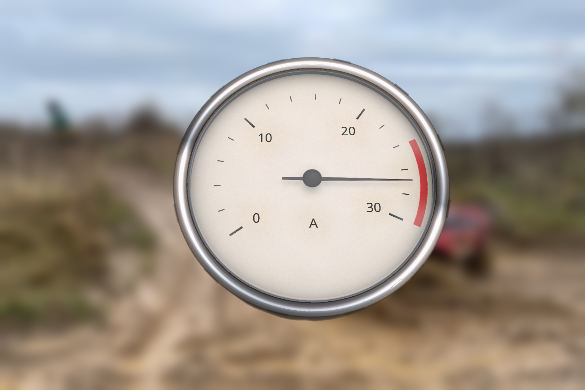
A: 27 (A)
